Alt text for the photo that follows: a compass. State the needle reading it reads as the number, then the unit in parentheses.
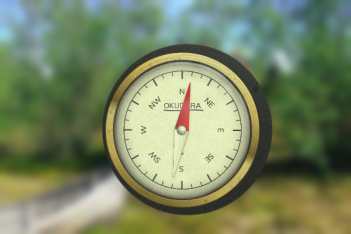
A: 10 (°)
